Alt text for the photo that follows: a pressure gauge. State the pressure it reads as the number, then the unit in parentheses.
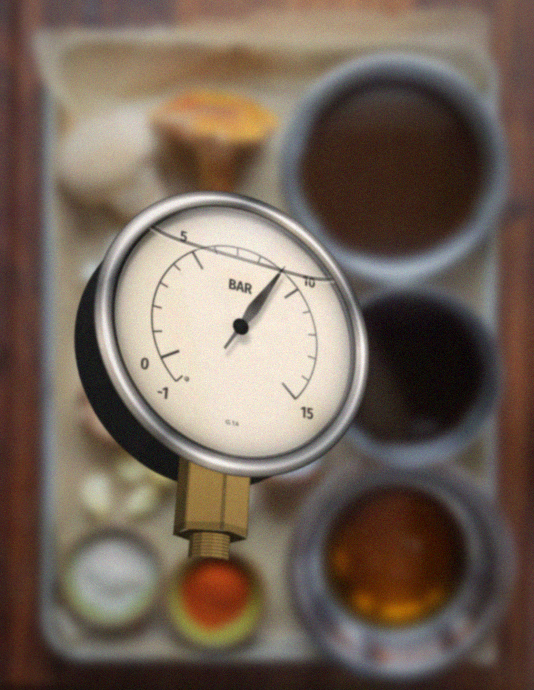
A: 9 (bar)
